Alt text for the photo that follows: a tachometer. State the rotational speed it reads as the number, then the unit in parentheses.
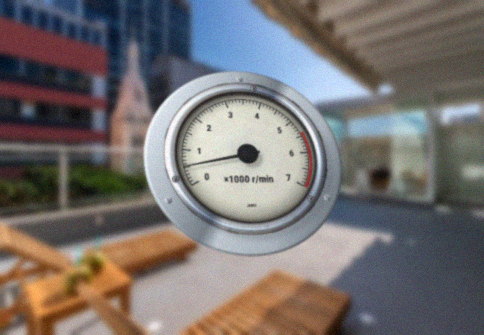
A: 500 (rpm)
